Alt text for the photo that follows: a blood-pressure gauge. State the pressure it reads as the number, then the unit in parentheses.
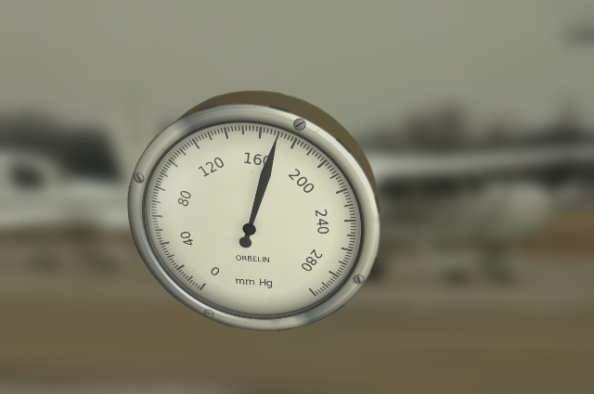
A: 170 (mmHg)
